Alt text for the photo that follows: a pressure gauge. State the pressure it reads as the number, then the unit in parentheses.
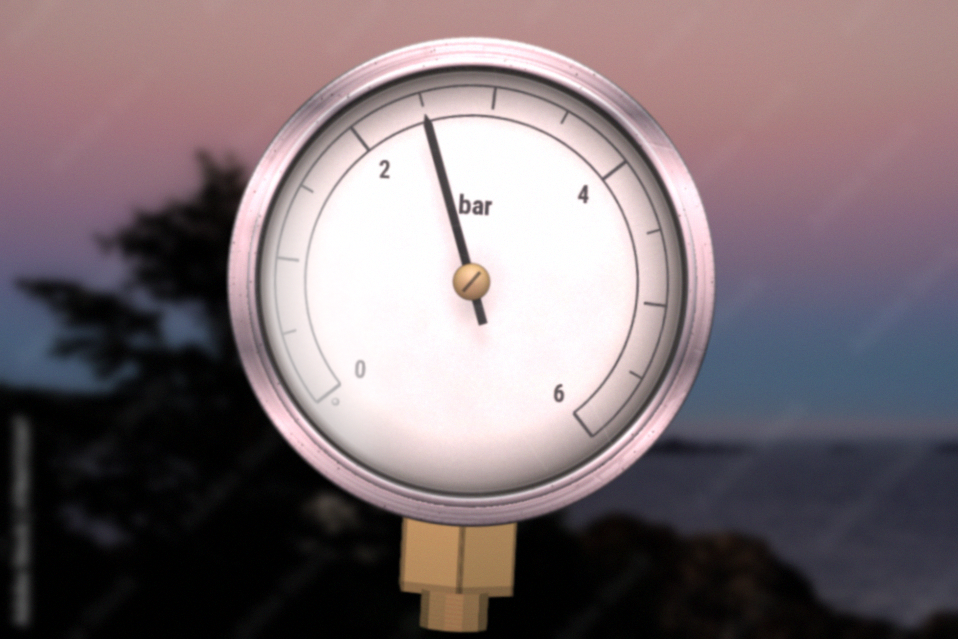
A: 2.5 (bar)
